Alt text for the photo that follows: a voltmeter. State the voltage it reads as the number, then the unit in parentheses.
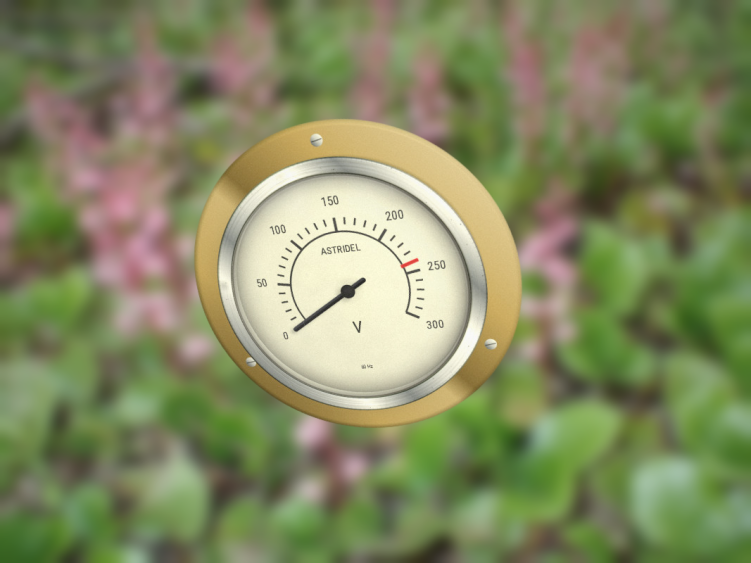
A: 0 (V)
